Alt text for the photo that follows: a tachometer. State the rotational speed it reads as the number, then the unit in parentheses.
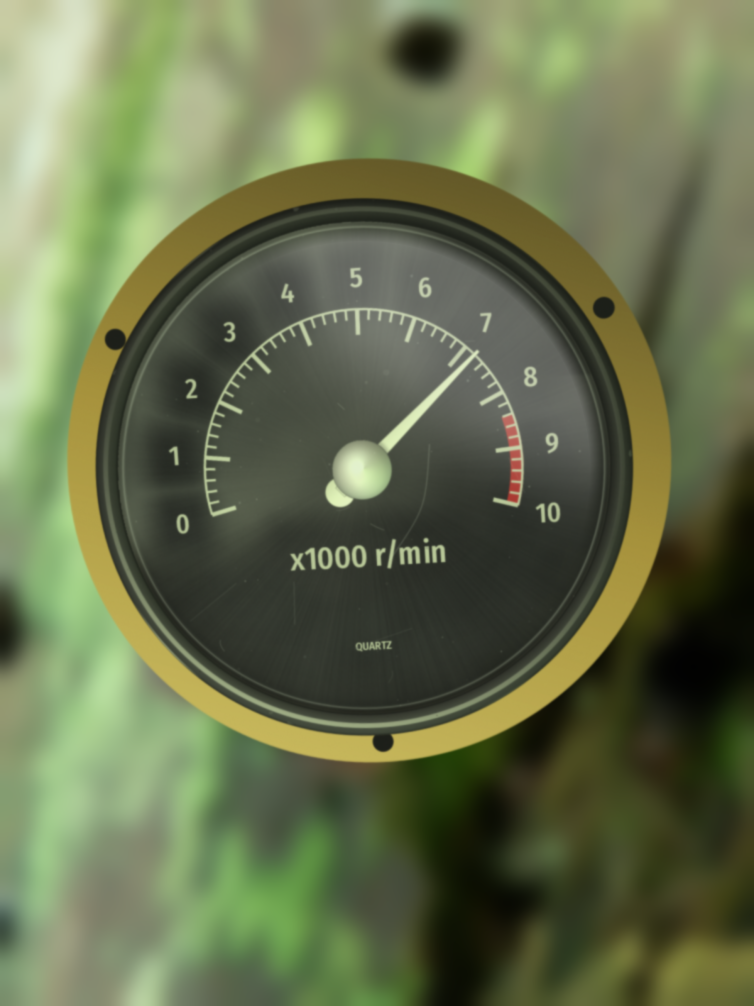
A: 7200 (rpm)
